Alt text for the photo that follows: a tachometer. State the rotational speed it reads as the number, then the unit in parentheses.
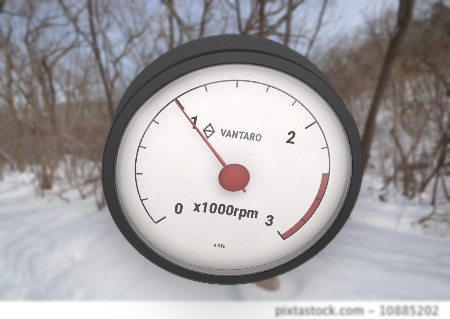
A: 1000 (rpm)
